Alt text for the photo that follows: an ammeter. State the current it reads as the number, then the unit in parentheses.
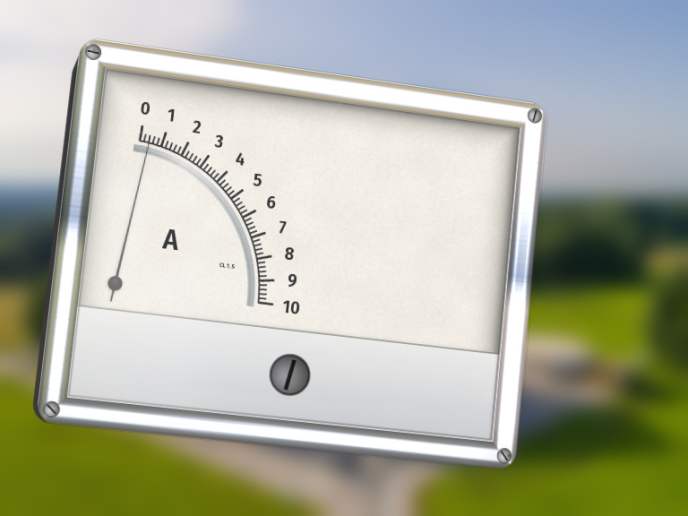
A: 0.4 (A)
